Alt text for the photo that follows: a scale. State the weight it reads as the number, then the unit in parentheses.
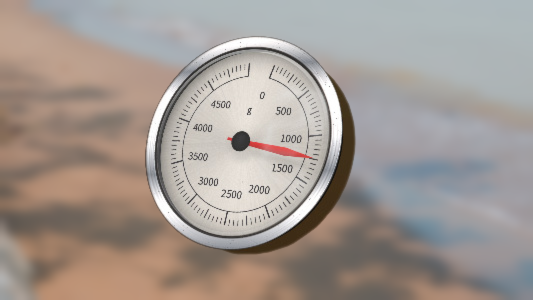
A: 1250 (g)
